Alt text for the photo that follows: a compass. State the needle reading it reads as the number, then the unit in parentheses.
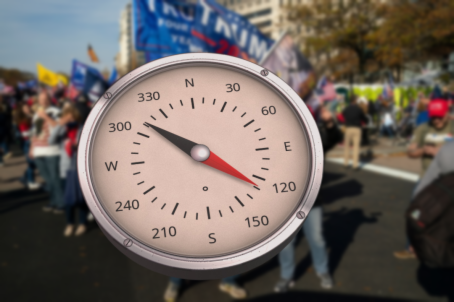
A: 130 (°)
